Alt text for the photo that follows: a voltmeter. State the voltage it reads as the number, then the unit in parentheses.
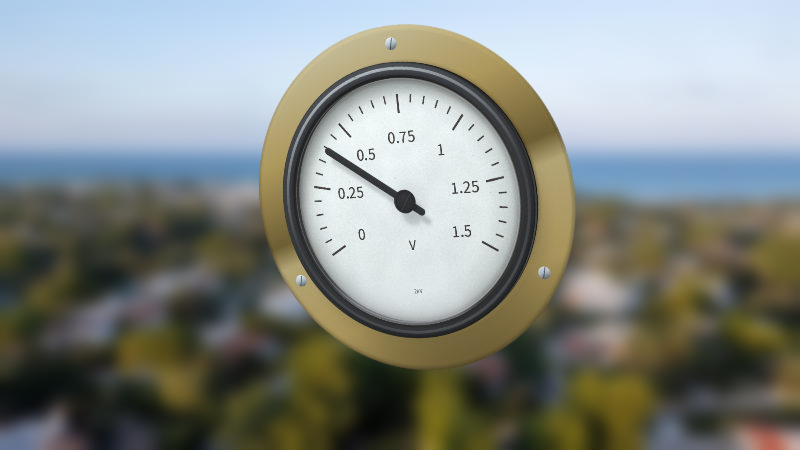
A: 0.4 (V)
